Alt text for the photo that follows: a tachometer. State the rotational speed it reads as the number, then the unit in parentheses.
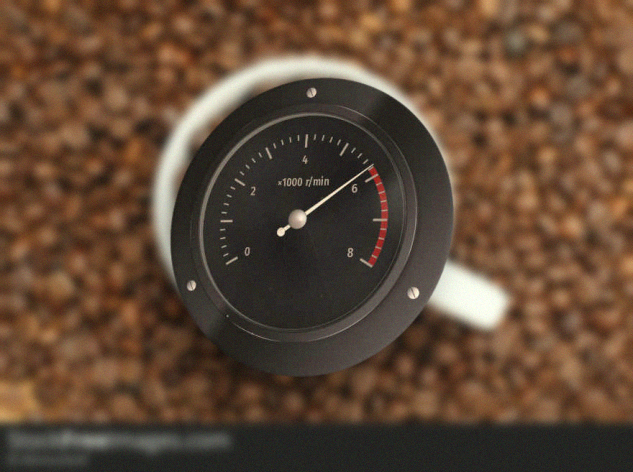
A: 5800 (rpm)
